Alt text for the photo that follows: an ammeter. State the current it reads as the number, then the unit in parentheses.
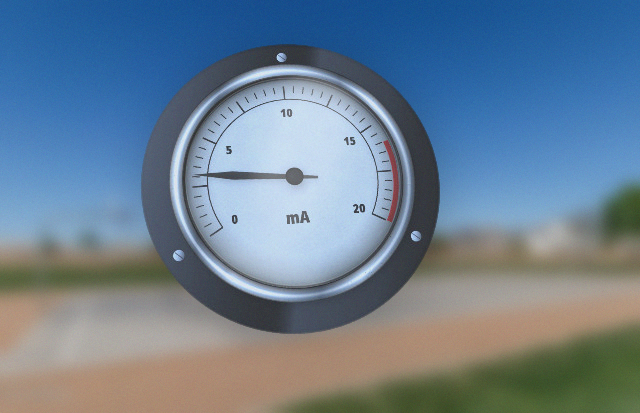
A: 3 (mA)
